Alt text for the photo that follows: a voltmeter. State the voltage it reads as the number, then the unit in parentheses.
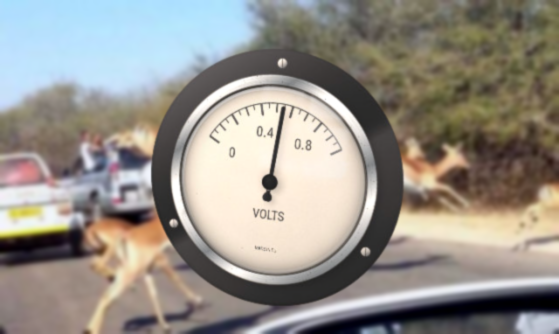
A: 0.55 (V)
